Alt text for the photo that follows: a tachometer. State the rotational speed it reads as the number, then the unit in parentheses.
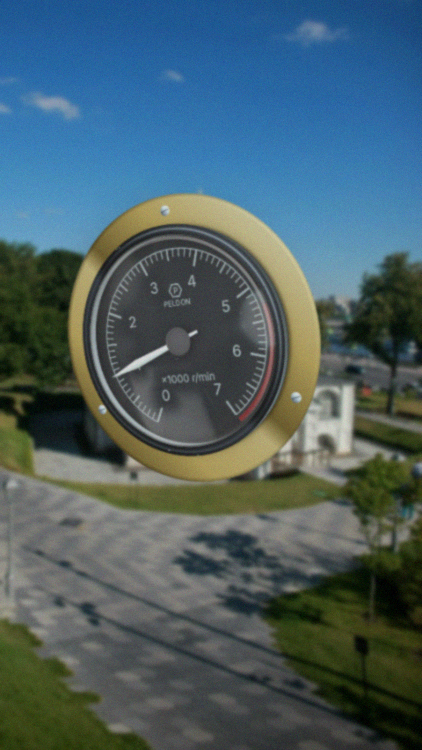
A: 1000 (rpm)
